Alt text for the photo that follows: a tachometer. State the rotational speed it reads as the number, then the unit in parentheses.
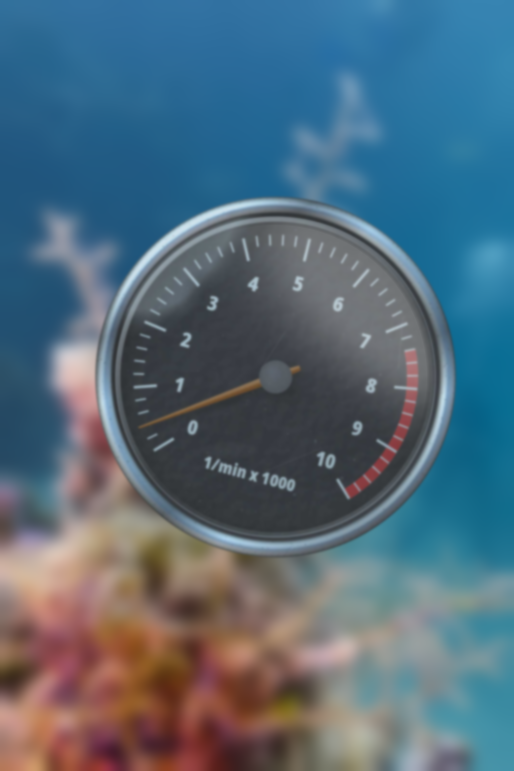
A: 400 (rpm)
